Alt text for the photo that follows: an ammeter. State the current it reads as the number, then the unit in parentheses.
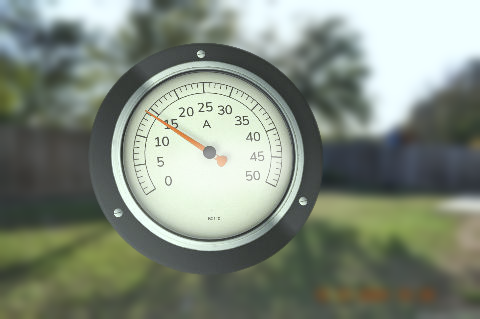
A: 14 (A)
